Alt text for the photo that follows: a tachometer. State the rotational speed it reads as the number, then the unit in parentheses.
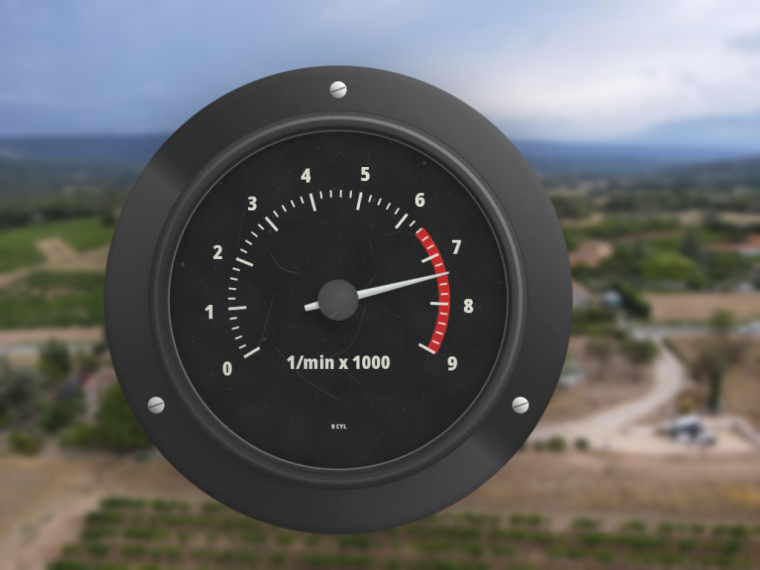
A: 7400 (rpm)
